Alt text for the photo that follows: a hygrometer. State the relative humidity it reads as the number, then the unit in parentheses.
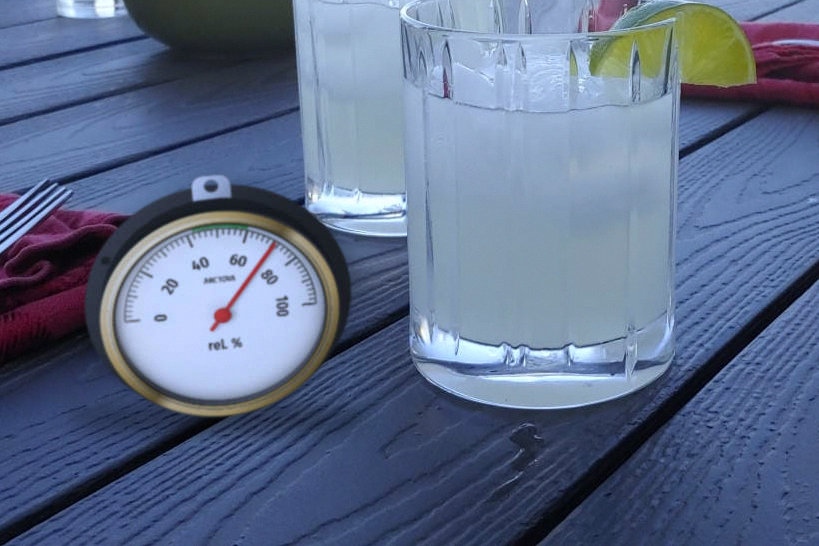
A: 70 (%)
